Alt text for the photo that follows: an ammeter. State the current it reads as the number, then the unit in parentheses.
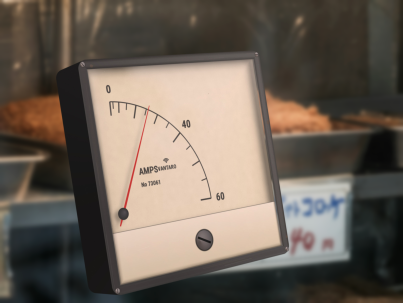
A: 25 (A)
